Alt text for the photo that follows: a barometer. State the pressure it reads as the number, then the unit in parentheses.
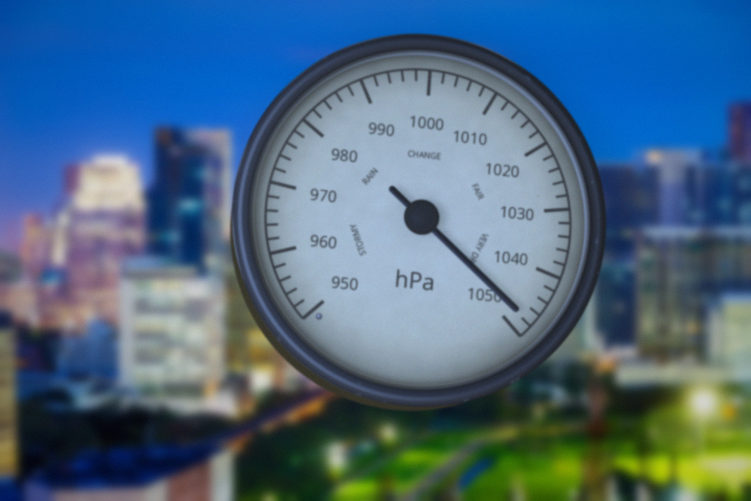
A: 1048 (hPa)
